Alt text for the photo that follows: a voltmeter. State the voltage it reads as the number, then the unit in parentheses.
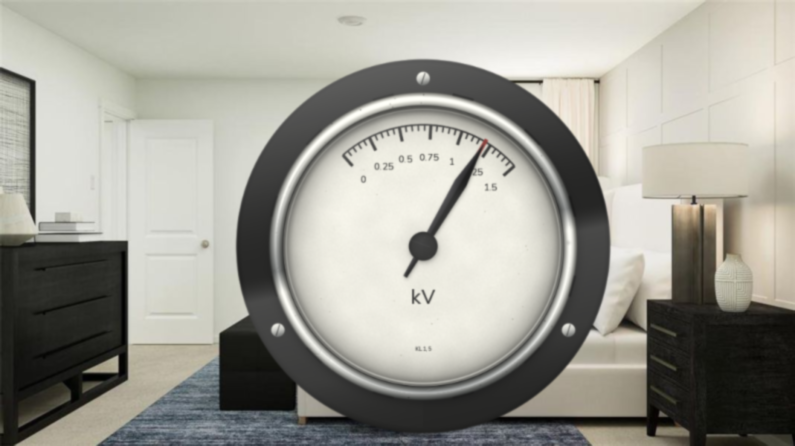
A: 1.2 (kV)
